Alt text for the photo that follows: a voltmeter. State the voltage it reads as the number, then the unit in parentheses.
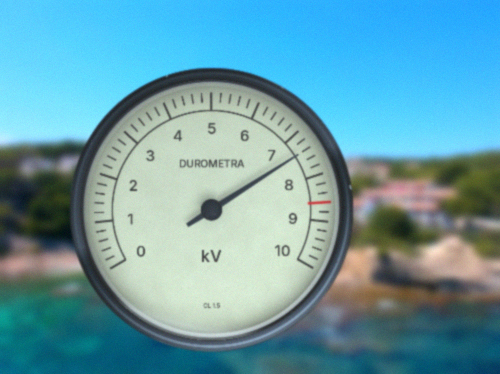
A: 7.4 (kV)
